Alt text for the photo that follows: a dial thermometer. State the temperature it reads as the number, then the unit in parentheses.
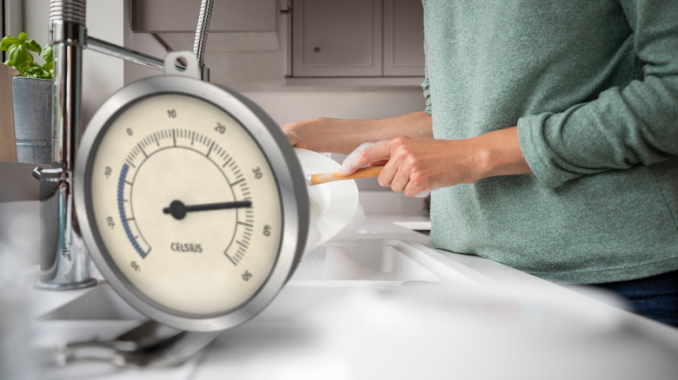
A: 35 (°C)
